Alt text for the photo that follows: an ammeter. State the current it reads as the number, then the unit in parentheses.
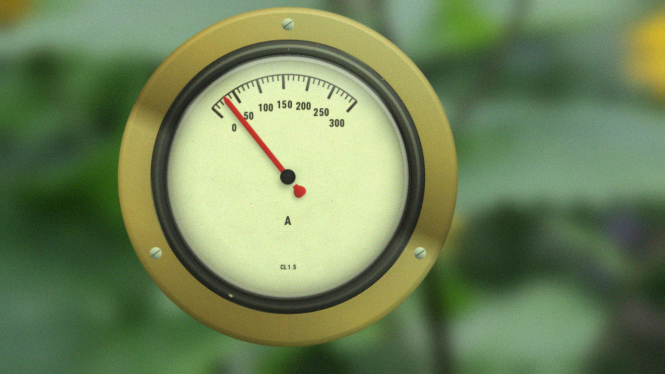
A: 30 (A)
